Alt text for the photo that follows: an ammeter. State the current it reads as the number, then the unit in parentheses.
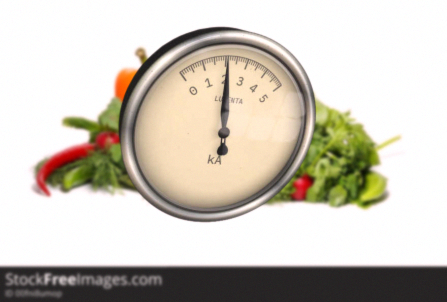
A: 2 (kA)
